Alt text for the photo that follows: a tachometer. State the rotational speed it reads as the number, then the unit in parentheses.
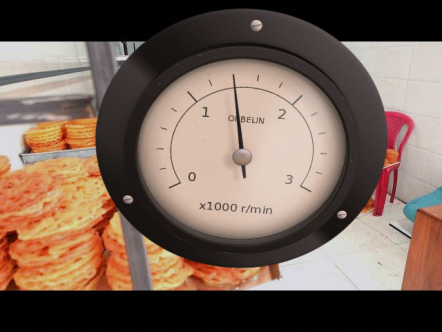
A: 1400 (rpm)
